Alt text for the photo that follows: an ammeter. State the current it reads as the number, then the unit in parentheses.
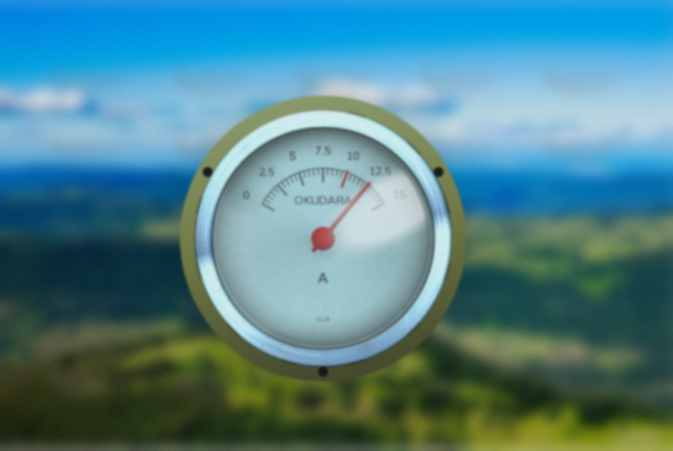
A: 12.5 (A)
